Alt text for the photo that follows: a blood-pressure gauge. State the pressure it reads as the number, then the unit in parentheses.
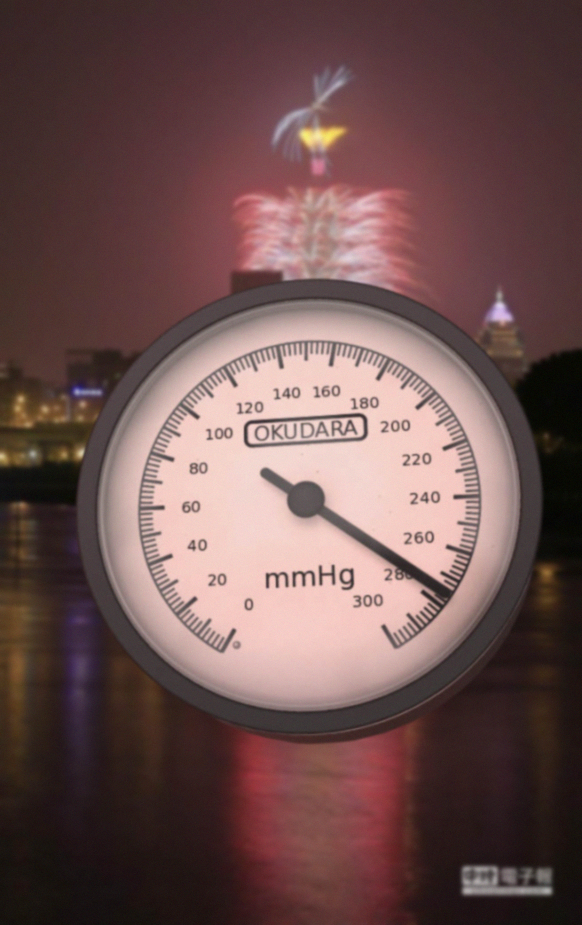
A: 276 (mmHg)
